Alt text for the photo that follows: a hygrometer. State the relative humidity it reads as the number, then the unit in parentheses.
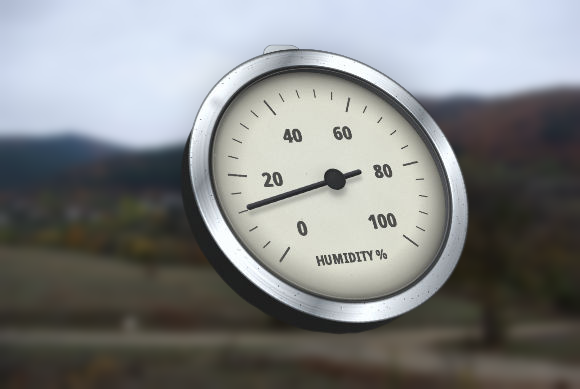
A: 12 (%)
